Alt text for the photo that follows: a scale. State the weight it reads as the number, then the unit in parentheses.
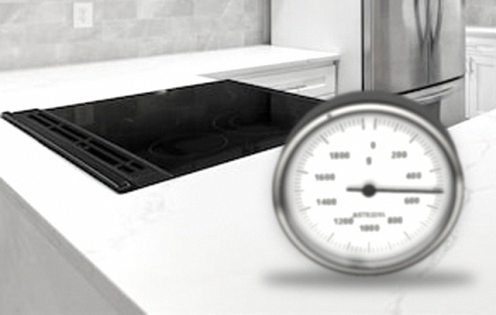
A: 500 (g)
